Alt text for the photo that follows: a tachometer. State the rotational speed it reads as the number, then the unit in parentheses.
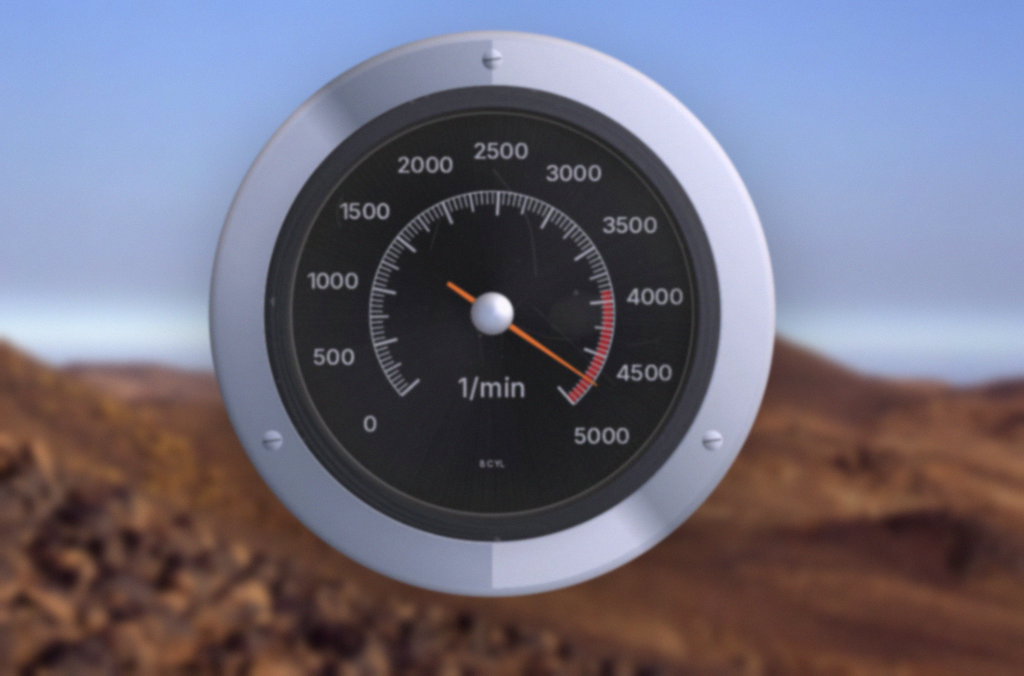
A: 4750 (rpm)
